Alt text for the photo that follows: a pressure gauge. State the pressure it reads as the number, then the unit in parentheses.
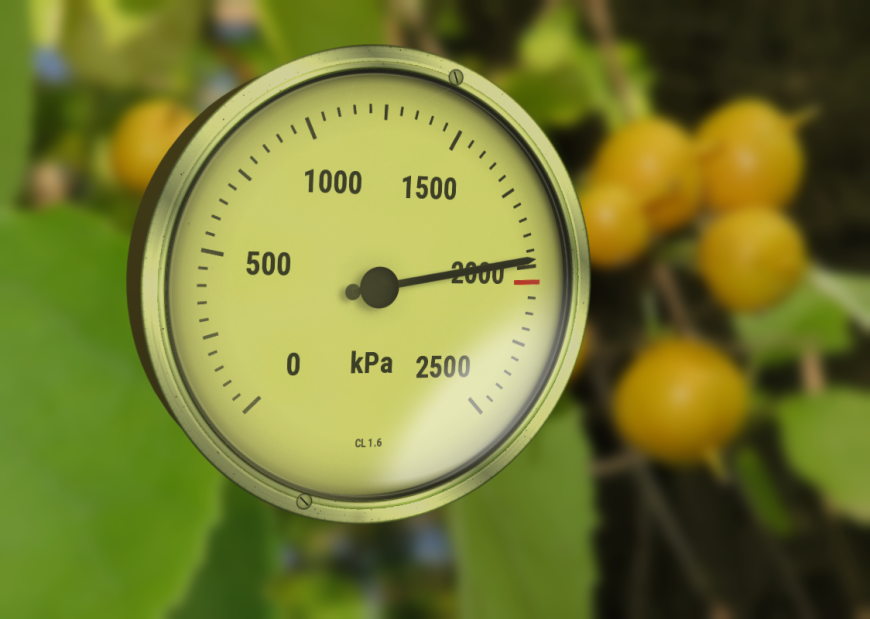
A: 1975 (kPa)
